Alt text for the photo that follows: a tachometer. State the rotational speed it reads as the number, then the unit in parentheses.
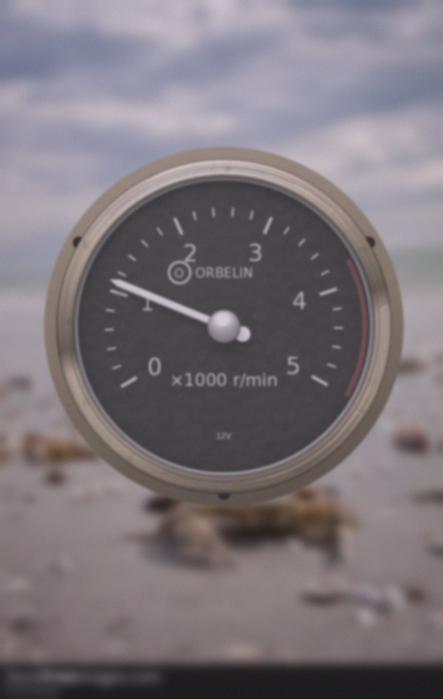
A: 1100 (rpm)
